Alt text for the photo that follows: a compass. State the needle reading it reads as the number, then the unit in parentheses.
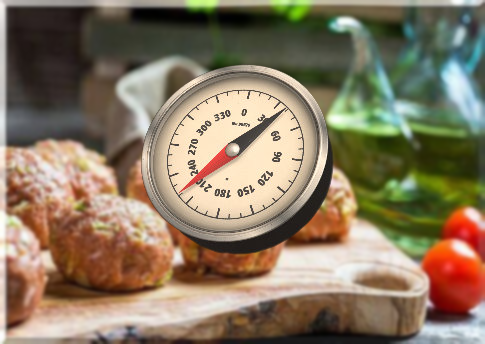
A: 220 (°)
